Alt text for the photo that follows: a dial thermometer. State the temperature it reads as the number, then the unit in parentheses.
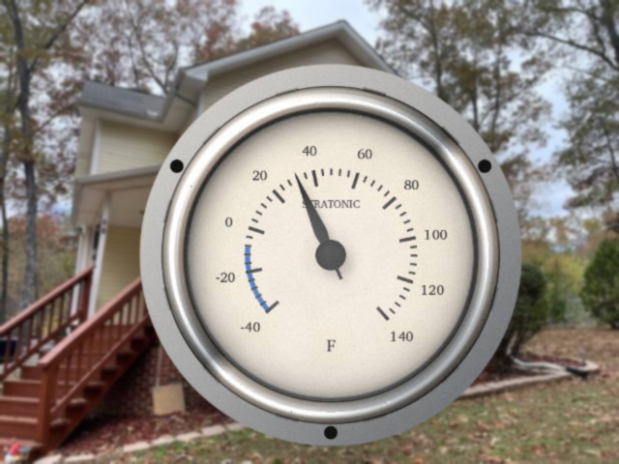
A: 32 (°F)
